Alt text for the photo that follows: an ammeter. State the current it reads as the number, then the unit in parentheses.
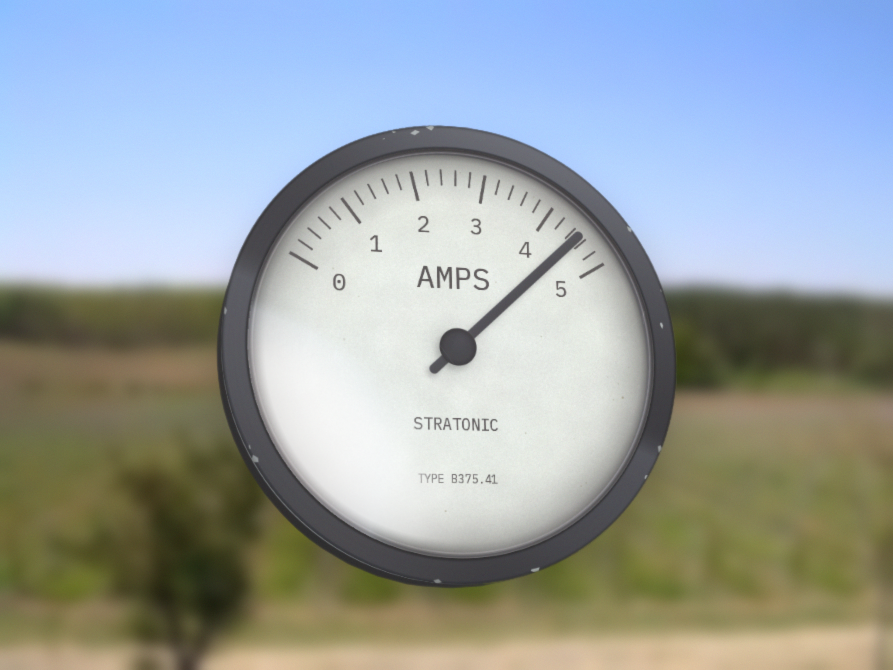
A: 4.5 (A)
